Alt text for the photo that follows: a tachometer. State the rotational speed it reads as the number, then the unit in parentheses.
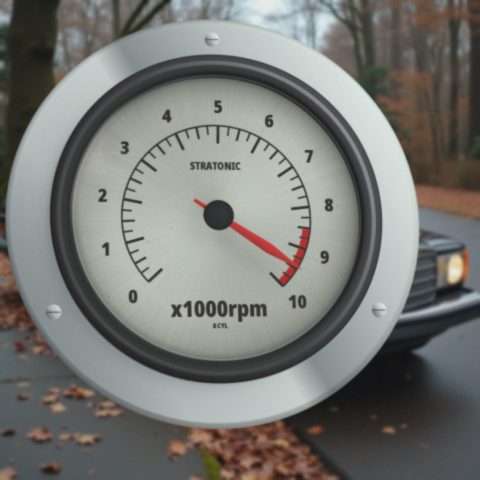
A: 9500 (rpm)
